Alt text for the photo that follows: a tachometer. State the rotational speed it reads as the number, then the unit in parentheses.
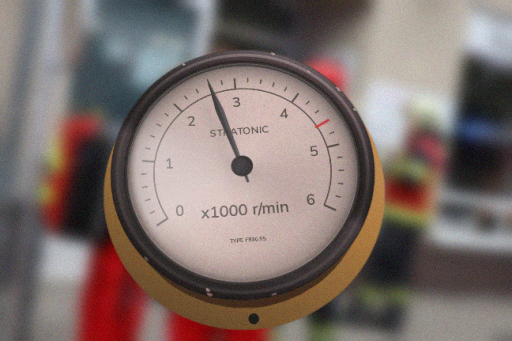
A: 2600 (rpm)
